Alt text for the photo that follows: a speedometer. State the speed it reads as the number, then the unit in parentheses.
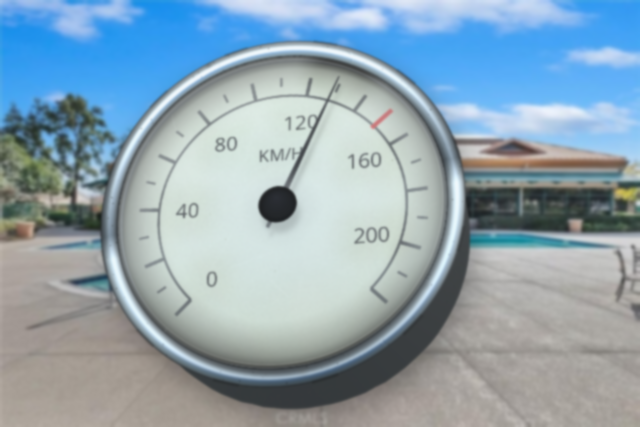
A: 130 (km/h)
